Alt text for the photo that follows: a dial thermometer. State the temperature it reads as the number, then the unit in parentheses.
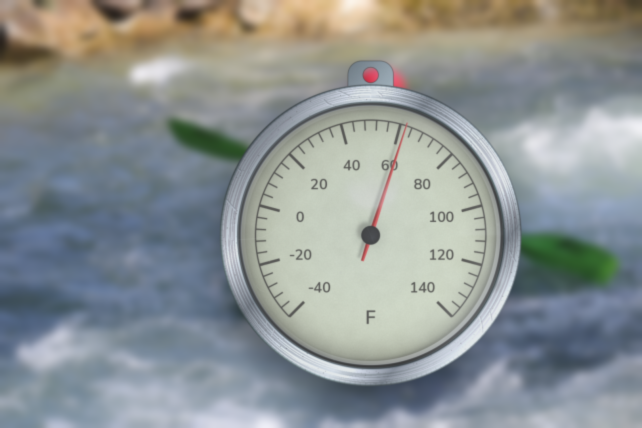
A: 62 (°F)
